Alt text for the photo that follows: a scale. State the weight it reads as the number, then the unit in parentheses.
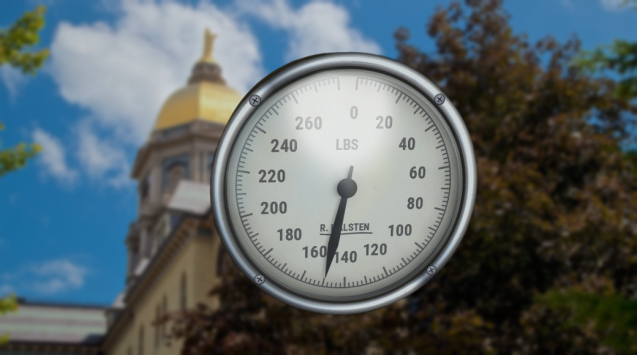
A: 150 (lb)
